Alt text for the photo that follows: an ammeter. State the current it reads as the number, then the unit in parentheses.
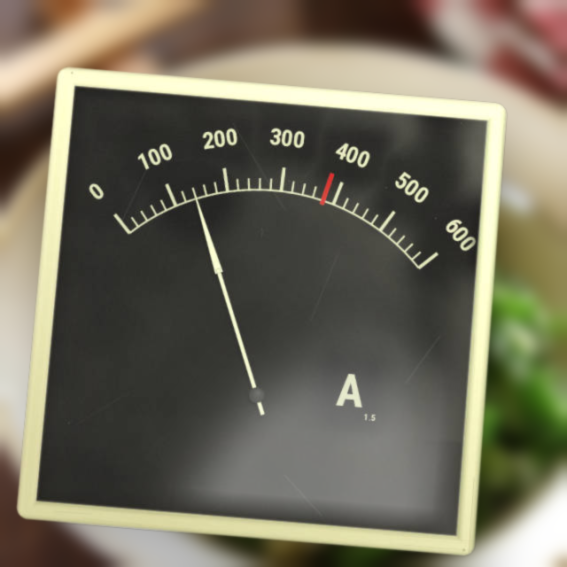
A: 140 (A)
